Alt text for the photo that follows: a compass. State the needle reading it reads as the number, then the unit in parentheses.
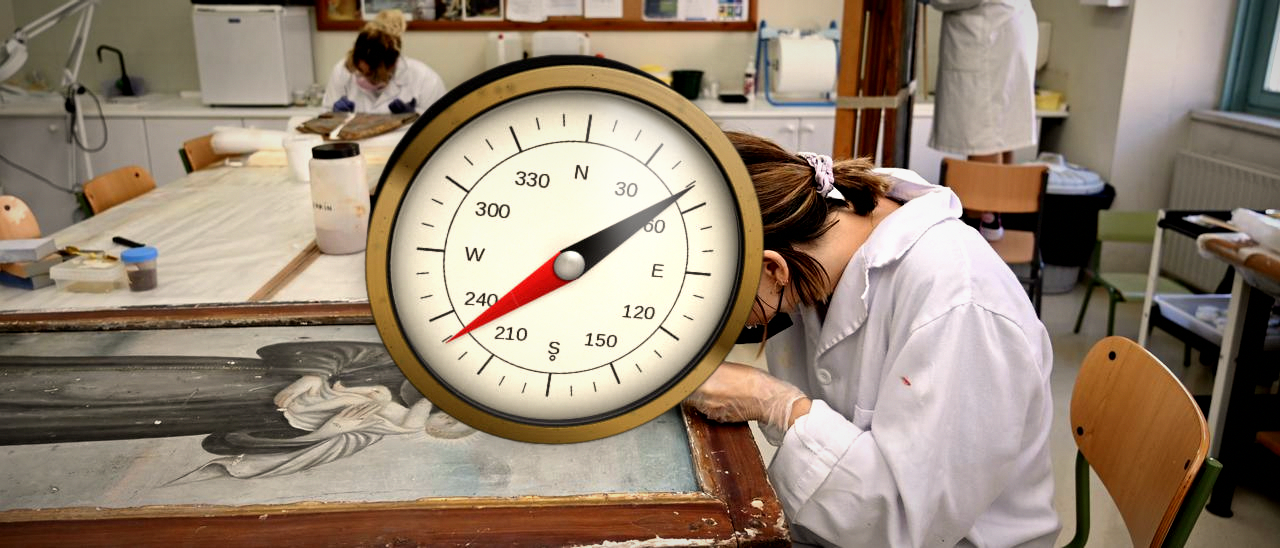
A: 230 (°)
